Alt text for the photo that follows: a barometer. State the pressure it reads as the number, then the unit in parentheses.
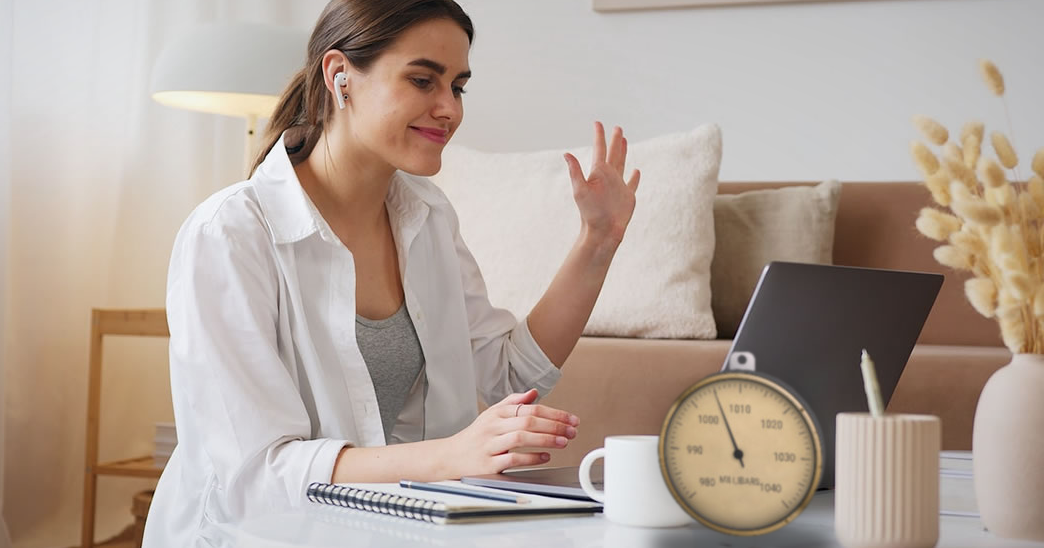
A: 1005 (mbar)
